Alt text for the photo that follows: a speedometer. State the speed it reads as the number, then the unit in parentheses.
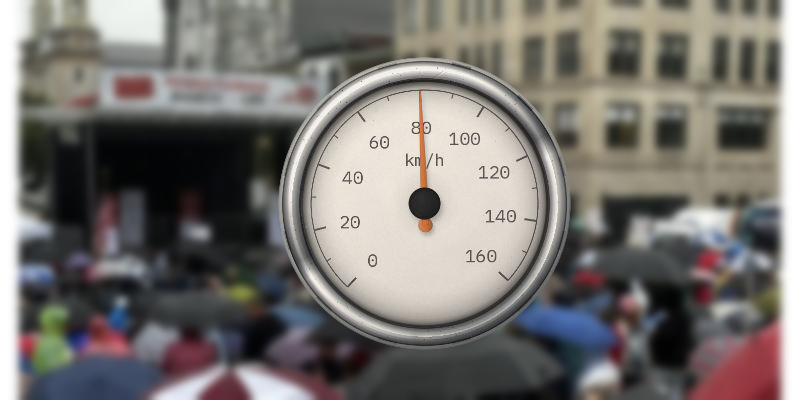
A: 80 (km/h)
